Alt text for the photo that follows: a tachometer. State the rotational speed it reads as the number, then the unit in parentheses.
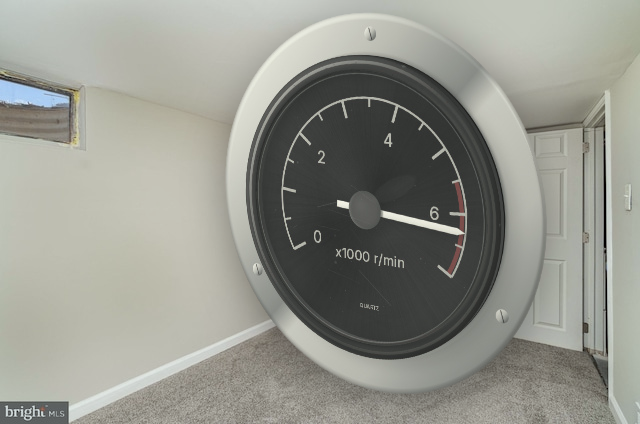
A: 6250 (rpm)
